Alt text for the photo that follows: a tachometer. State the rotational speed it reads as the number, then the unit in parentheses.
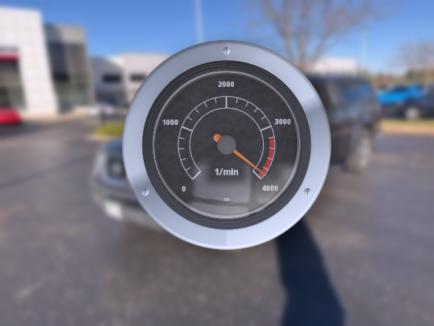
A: 3900 (rpm)
